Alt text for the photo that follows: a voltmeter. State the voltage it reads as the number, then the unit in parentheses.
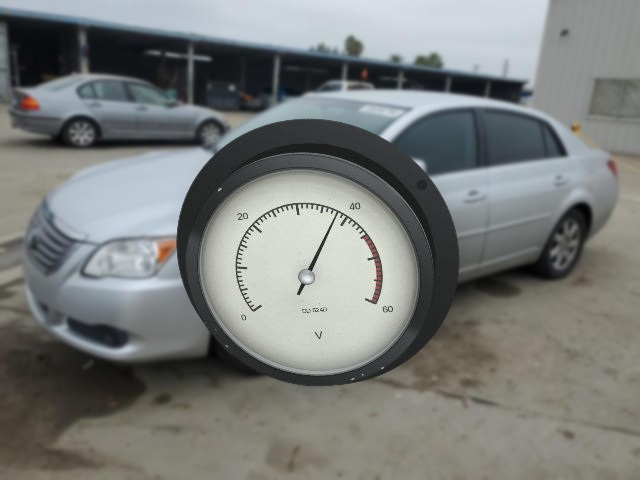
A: 38 (V)
